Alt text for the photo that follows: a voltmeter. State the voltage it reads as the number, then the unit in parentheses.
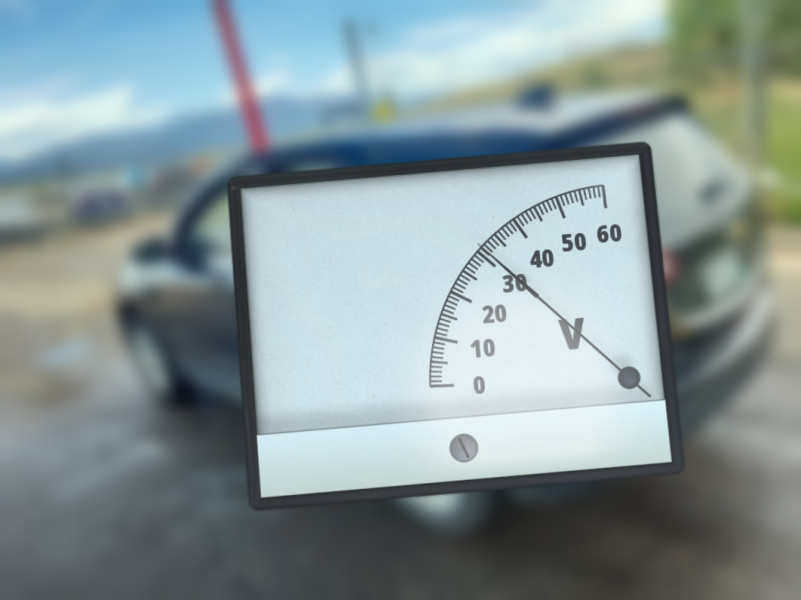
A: 31 (V)
